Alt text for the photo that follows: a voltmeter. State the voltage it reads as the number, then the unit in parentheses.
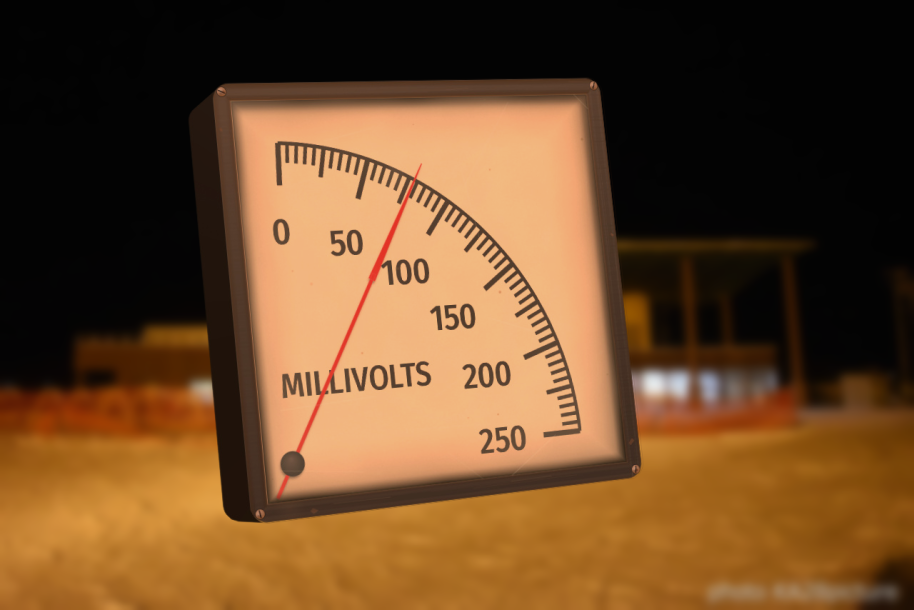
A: 77.5 (mV)
